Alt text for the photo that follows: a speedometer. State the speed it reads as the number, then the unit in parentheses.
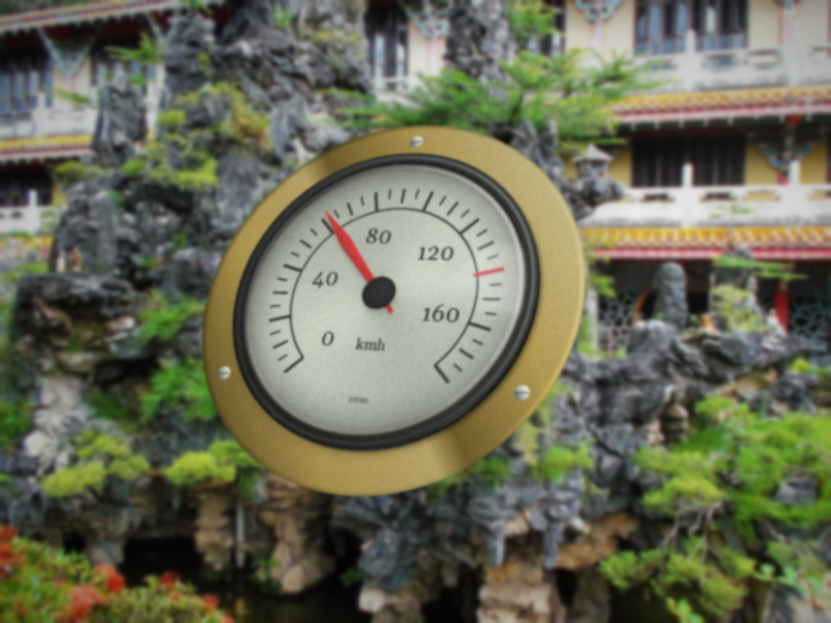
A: 62.5 (km/h)
